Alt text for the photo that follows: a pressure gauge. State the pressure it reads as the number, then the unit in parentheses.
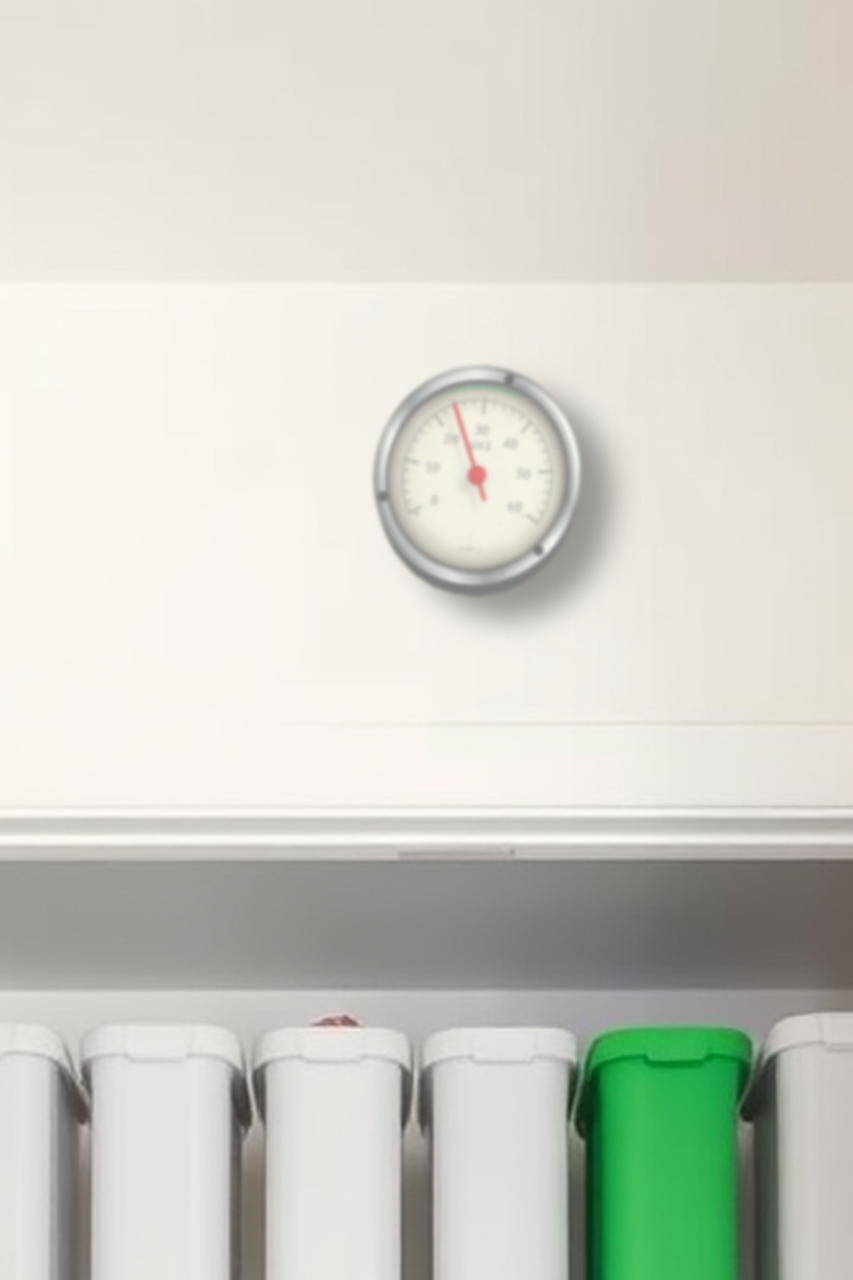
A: 24 (psi)
